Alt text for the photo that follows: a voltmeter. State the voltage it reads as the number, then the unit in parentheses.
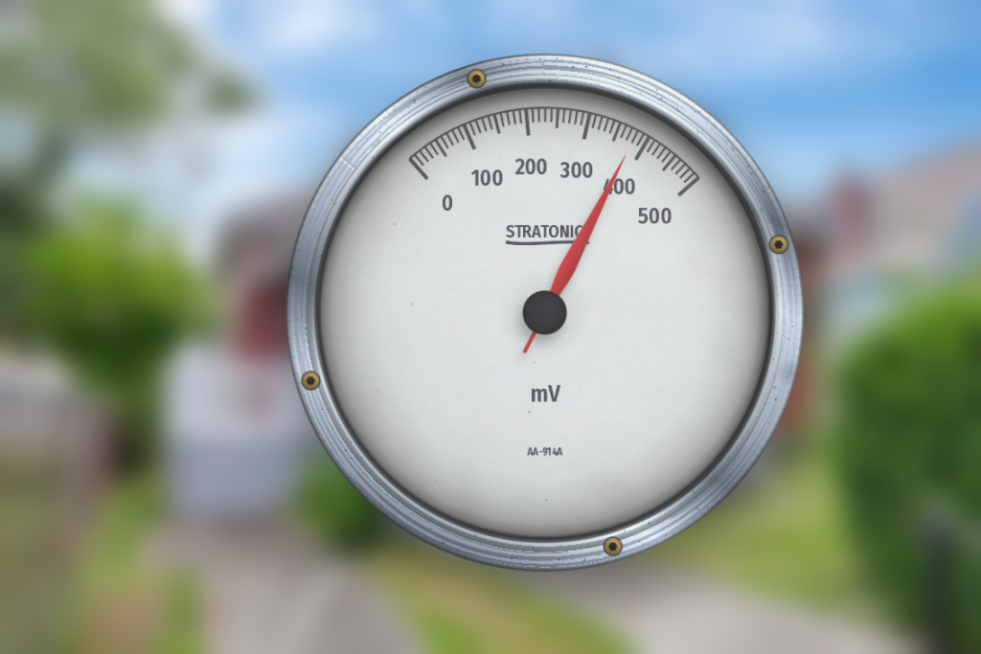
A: 380 (mV)
